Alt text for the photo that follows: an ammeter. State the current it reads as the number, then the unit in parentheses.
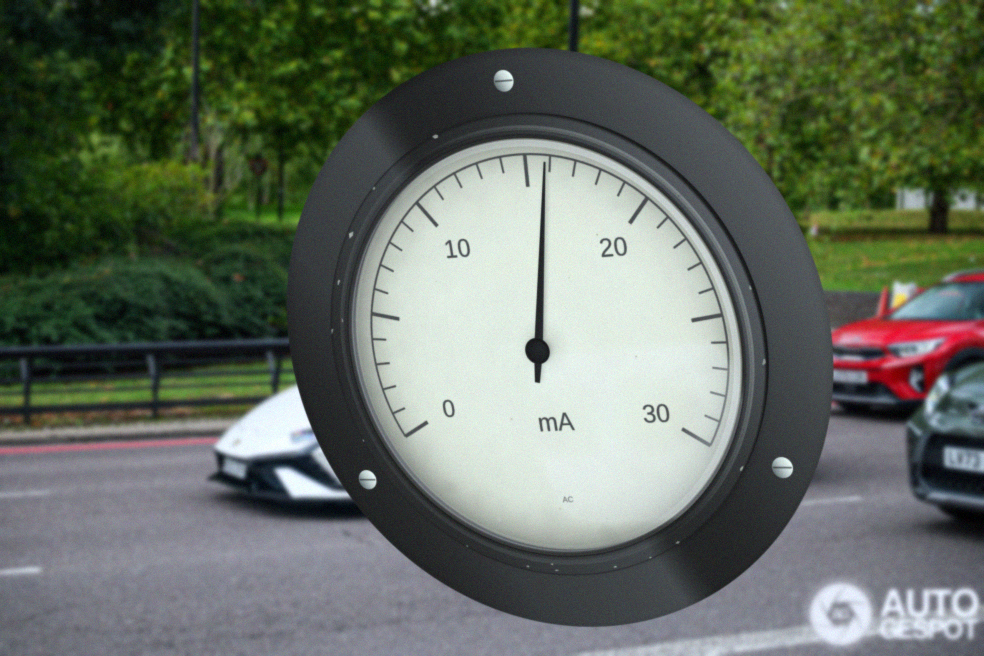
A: 16 (mA)
